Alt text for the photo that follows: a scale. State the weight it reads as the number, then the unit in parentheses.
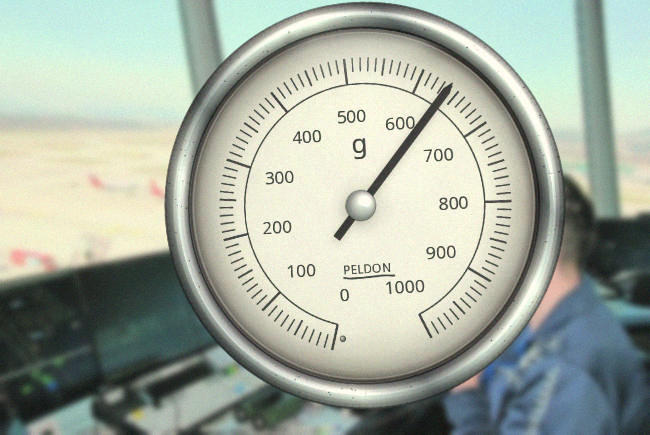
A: 640 (g)
